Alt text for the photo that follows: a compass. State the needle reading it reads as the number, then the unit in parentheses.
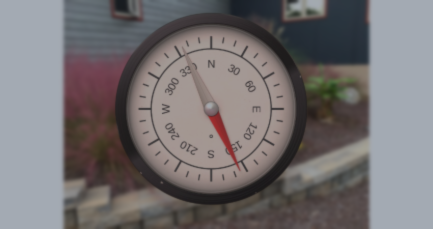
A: 155 (°)
